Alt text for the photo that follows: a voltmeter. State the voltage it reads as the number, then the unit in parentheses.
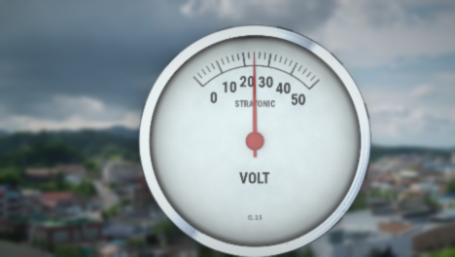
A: 24 (V)
